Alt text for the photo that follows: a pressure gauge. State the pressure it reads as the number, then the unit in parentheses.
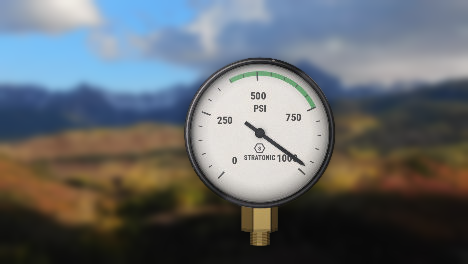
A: 975 (psi)
